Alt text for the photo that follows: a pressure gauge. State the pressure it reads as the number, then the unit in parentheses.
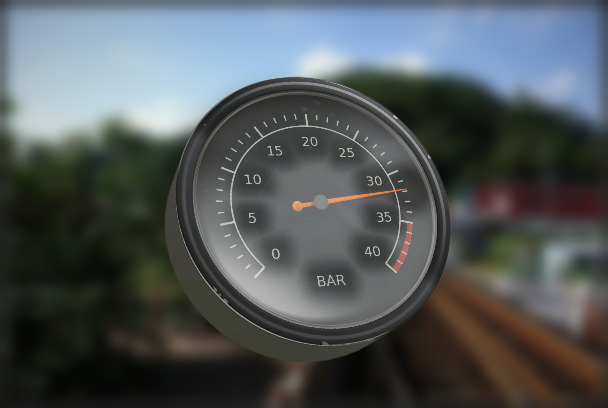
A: 32 (bar)
